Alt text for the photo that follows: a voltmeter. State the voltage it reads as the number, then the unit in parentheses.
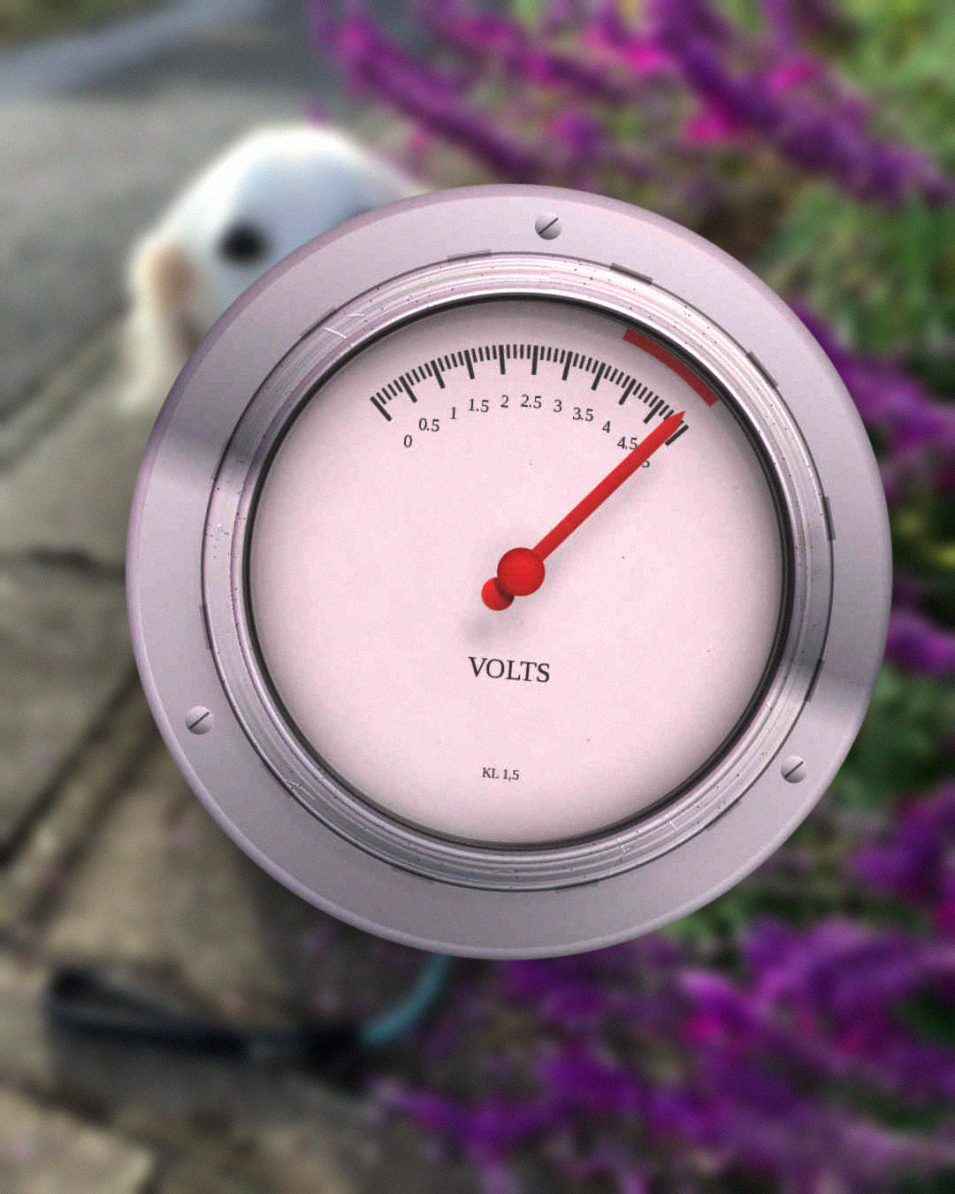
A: 4.8 (V)
